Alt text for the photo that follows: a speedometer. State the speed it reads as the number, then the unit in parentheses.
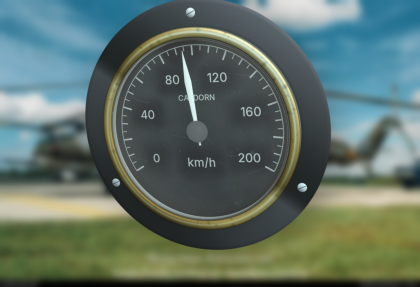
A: 95 (km/h)
